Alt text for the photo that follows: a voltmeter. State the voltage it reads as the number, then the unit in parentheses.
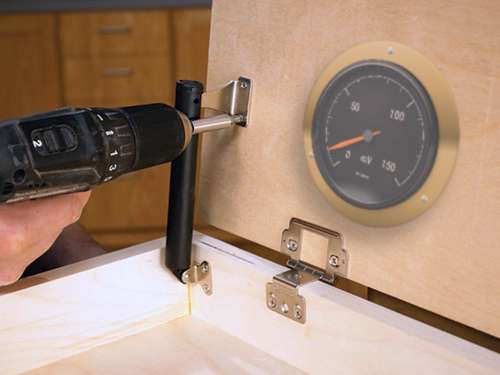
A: 10 (mV)
